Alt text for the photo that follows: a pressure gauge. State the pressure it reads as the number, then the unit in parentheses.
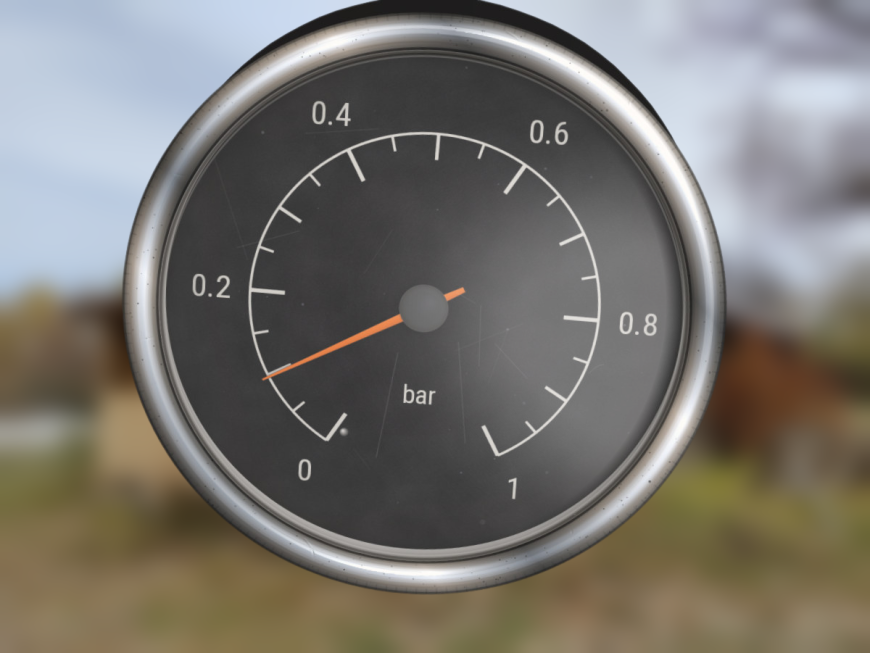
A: 0.1 (bar)
